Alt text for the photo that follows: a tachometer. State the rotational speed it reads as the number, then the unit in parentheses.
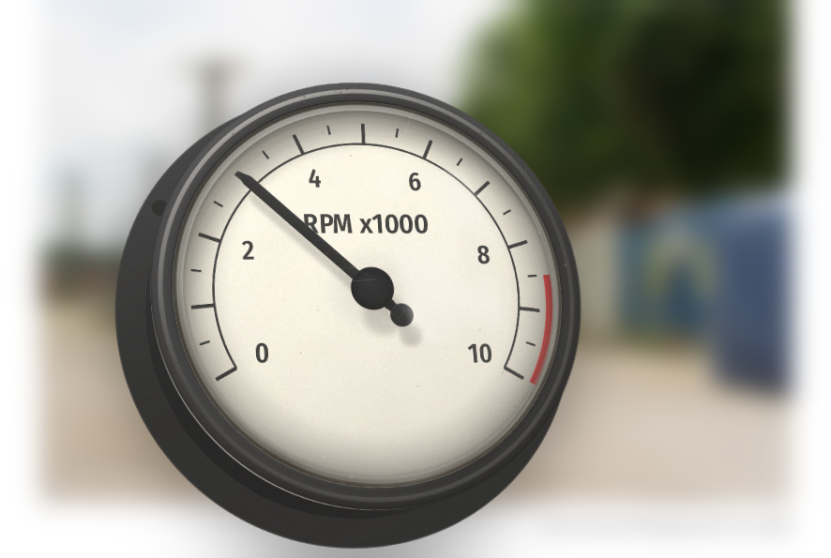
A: 3000 (rpm)
